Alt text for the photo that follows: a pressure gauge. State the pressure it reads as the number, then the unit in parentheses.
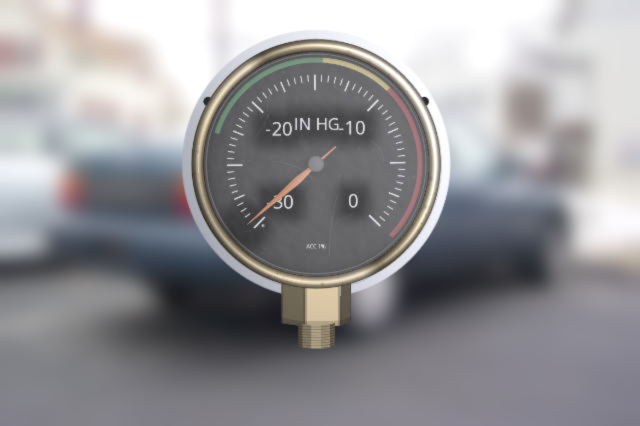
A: -29.5 (inHg)
